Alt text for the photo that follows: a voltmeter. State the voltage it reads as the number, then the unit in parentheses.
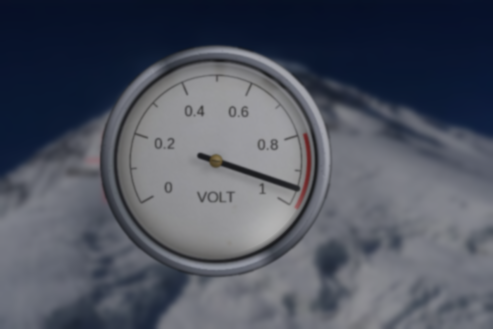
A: 0.95 (V)
